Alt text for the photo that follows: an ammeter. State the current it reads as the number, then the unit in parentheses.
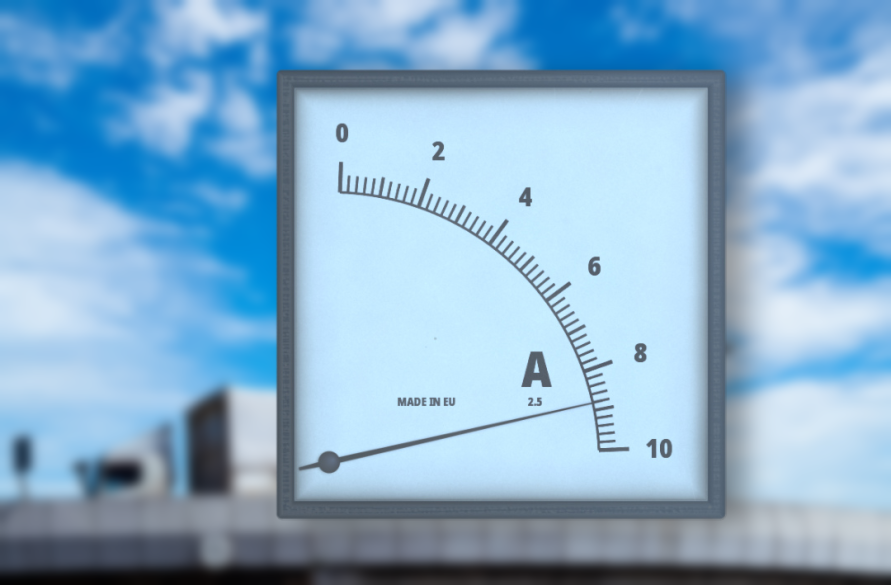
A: 8.8 (A)
